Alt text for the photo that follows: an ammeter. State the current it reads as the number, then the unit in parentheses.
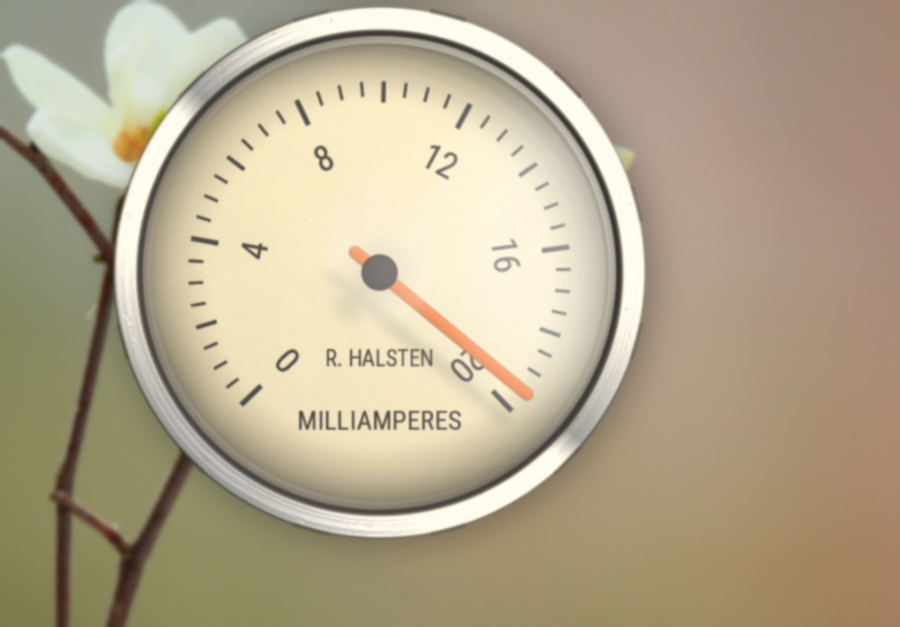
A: 19.5 (mA)
